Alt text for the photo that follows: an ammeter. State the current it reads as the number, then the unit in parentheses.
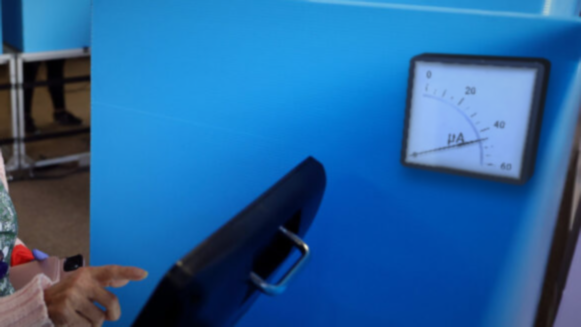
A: 45 (µA)
